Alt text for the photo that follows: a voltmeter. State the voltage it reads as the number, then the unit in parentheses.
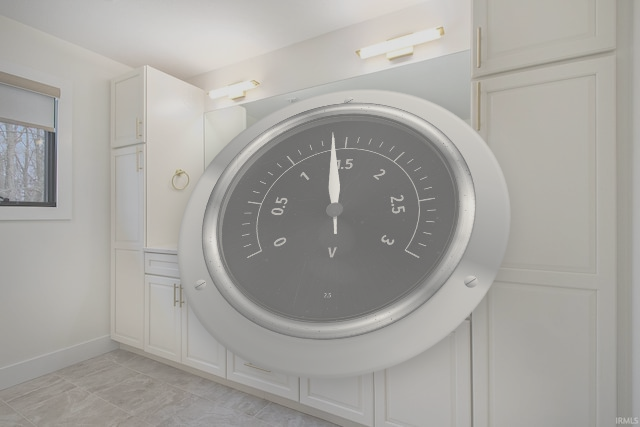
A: 1.4 (V)
